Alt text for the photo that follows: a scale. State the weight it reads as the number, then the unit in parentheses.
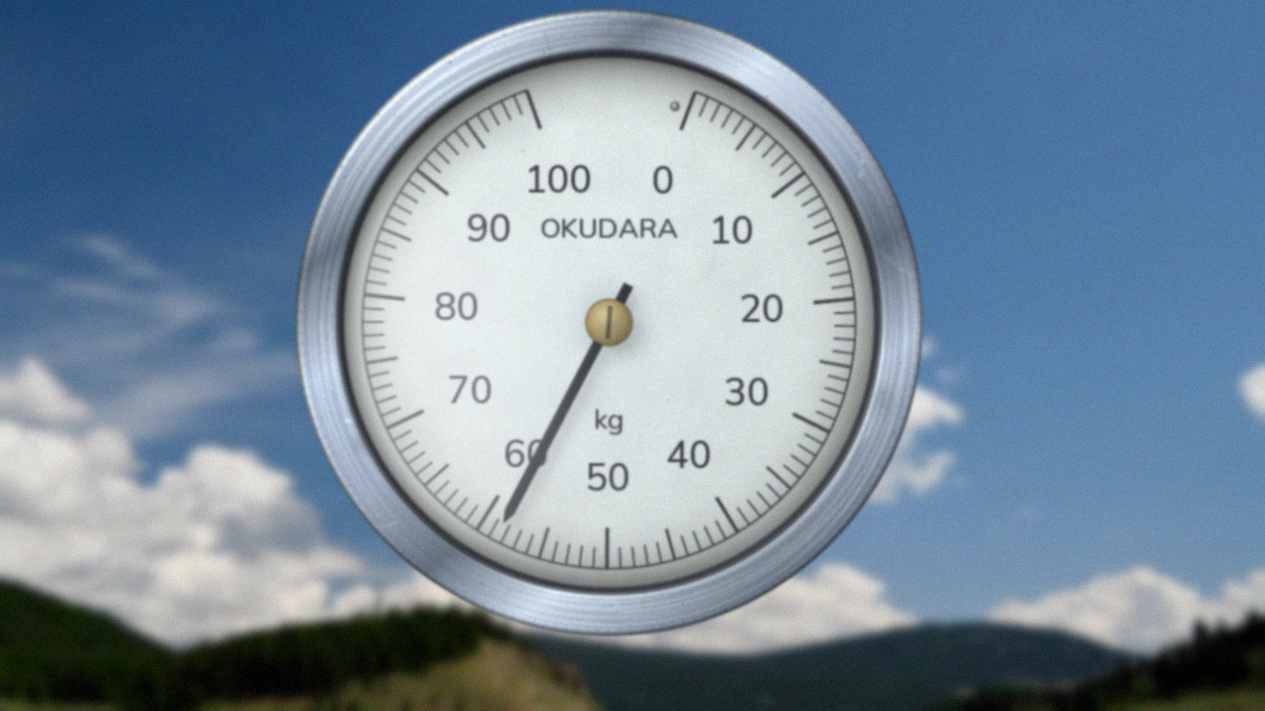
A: 58.5 (kg)
